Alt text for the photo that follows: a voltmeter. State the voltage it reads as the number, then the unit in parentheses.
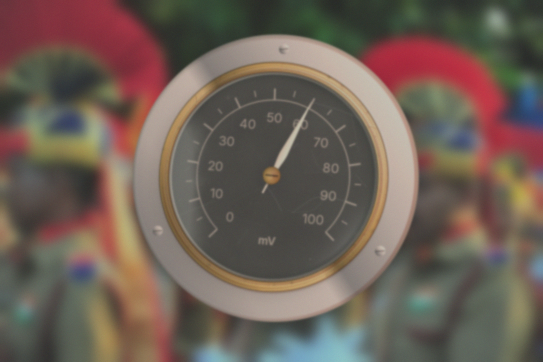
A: 60 (mV)
